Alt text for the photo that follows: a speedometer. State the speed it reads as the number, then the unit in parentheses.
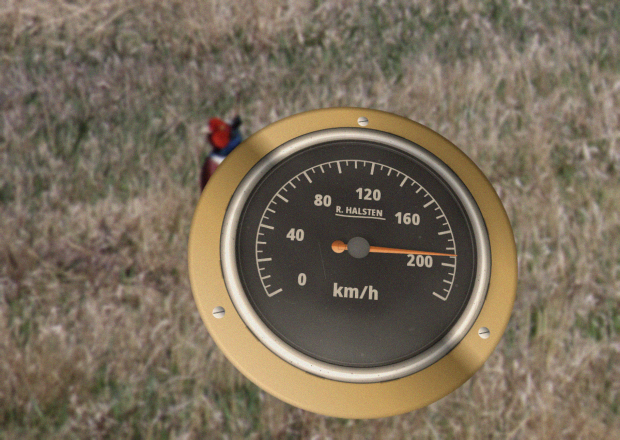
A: 195 (km/h)
